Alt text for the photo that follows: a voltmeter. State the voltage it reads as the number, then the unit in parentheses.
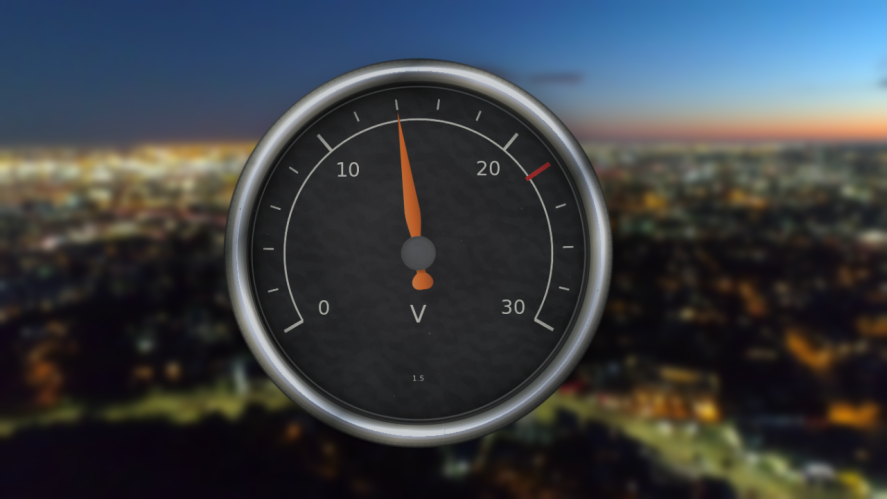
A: 14 (V)
